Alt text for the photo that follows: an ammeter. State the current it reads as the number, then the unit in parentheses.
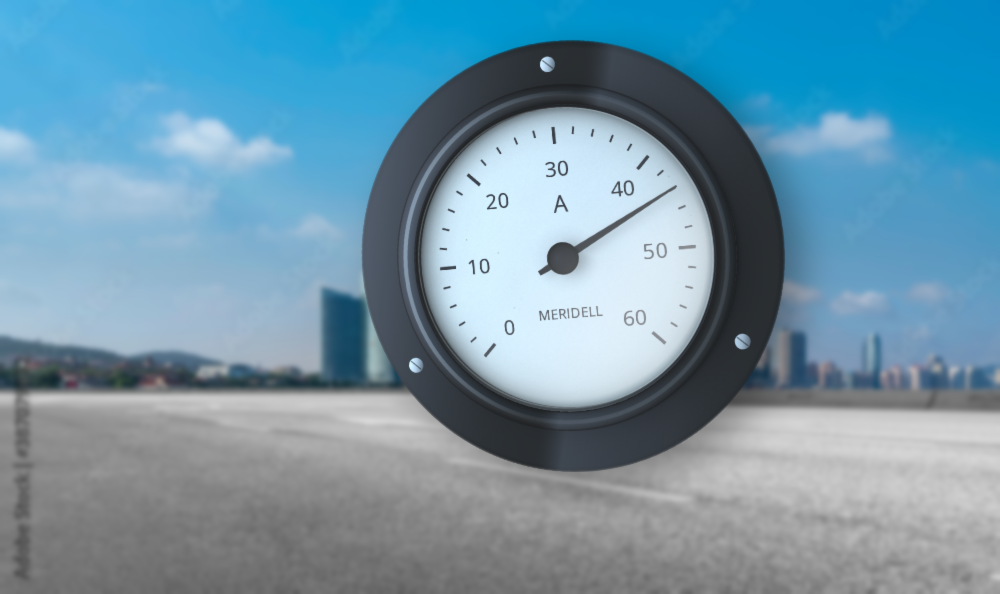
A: 44 (A)
